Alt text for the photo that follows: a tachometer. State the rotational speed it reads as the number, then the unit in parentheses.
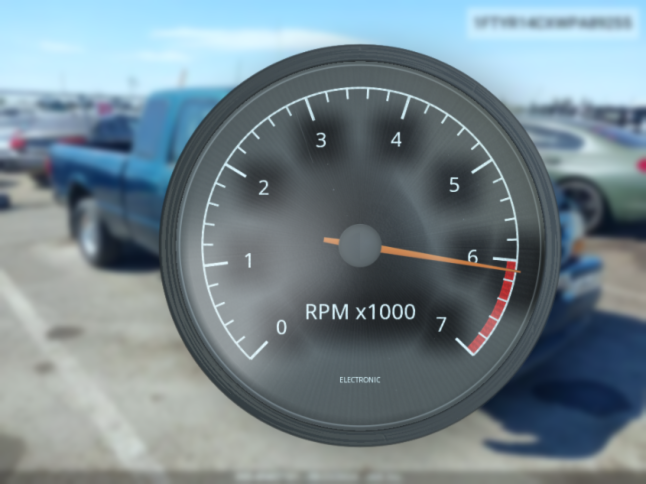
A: 6100 (rpm)
